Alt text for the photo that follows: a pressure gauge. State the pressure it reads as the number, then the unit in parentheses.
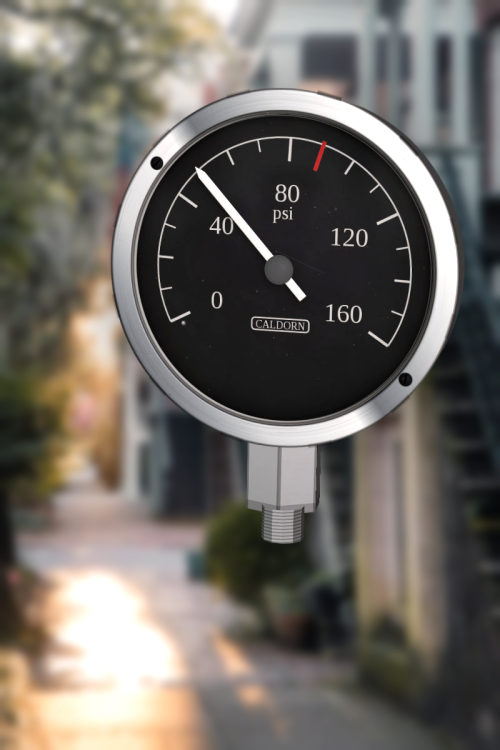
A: 50 (psi)
